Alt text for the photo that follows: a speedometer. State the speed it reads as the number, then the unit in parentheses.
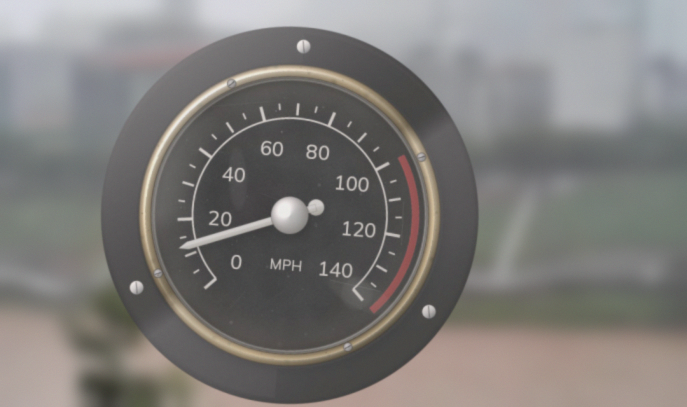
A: 12.5 (mph)
